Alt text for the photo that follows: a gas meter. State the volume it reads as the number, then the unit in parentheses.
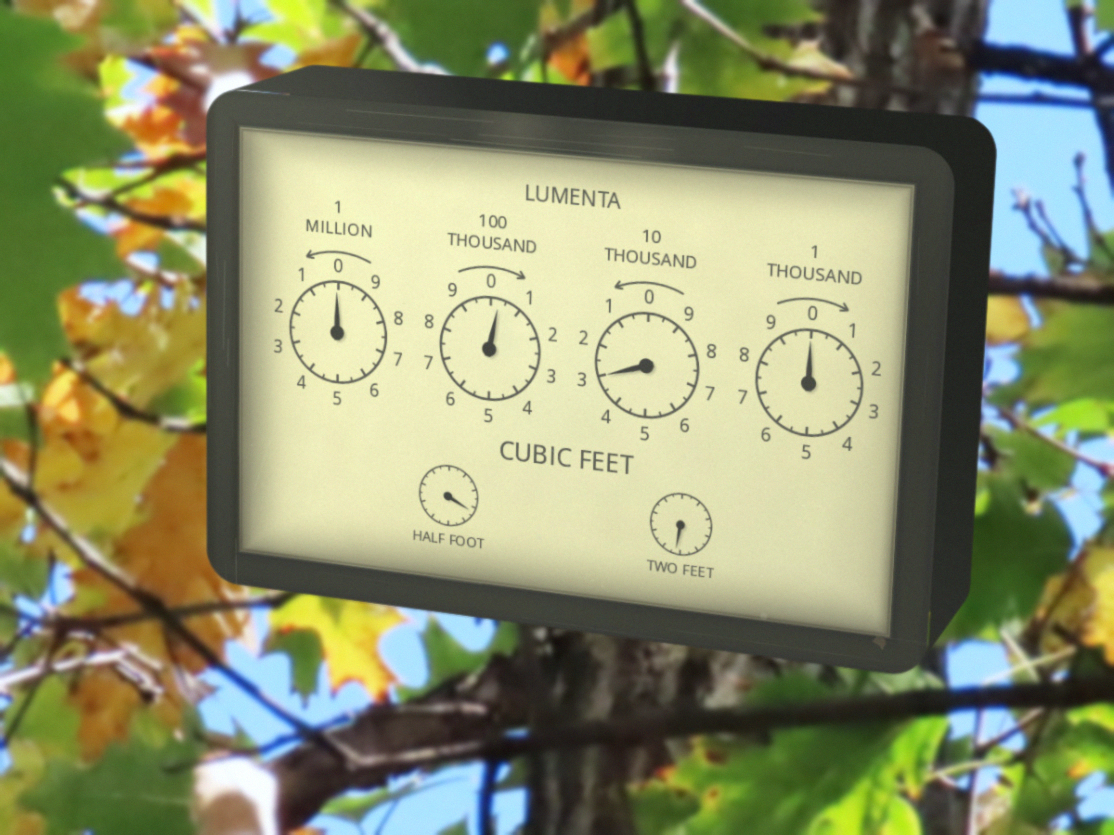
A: 3000 (ft³)
